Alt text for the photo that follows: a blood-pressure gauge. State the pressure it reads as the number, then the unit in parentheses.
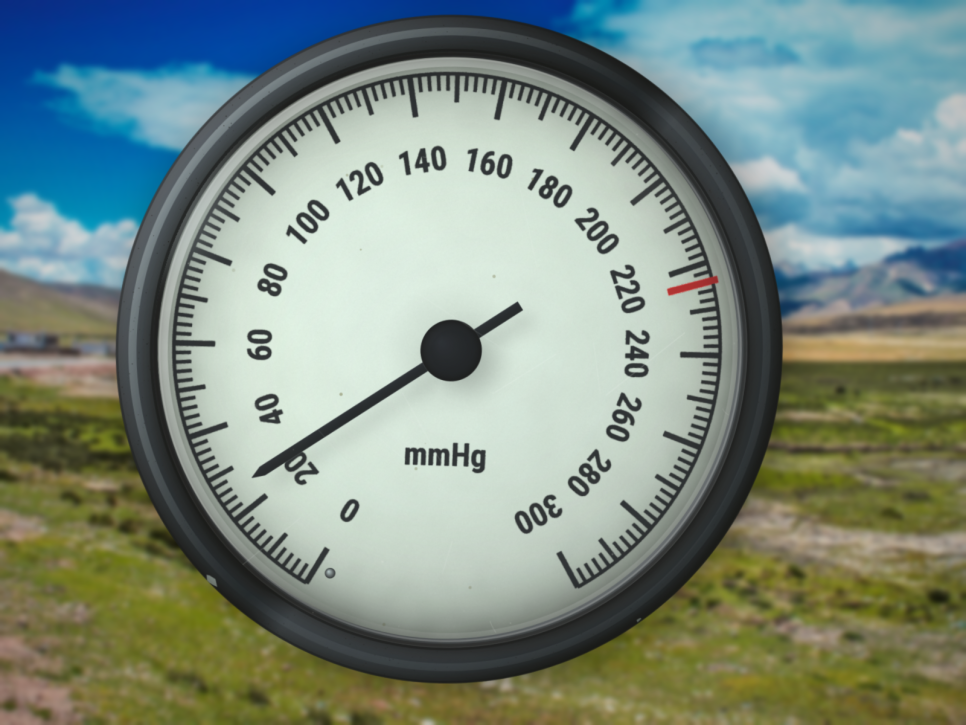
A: 26 (mmHg)
